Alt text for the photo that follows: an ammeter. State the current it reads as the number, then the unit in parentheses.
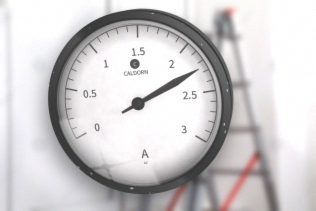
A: 2.25 (A)
